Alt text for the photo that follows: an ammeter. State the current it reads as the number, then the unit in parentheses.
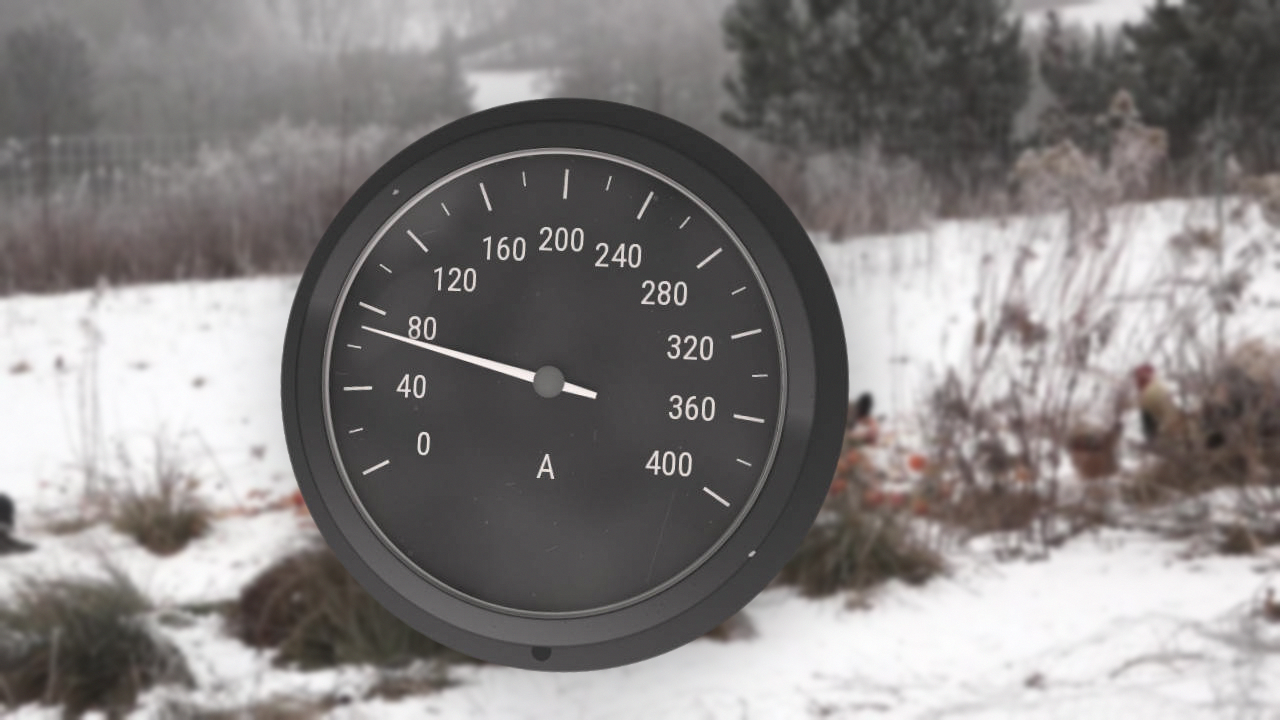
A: 70 (A)
